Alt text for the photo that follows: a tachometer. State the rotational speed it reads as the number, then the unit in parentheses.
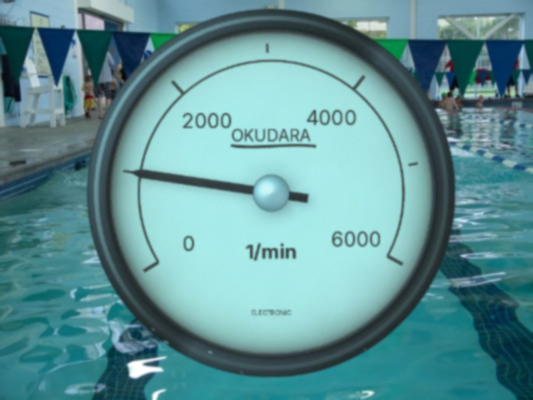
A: 1000 (rpm)
